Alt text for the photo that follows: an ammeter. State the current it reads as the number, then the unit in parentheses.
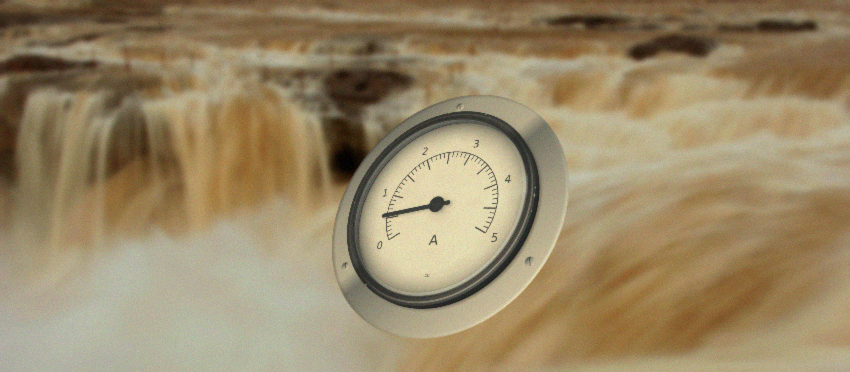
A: 0.5 (A)
